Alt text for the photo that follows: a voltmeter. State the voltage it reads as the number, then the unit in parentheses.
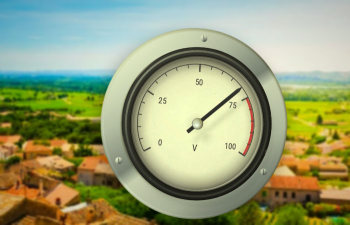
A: 70 (V)
